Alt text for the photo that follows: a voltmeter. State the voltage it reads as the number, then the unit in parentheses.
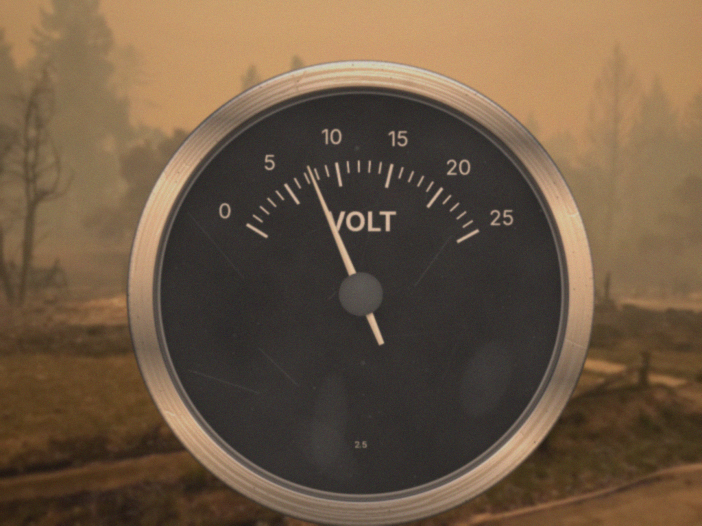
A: 7.5 (V)
